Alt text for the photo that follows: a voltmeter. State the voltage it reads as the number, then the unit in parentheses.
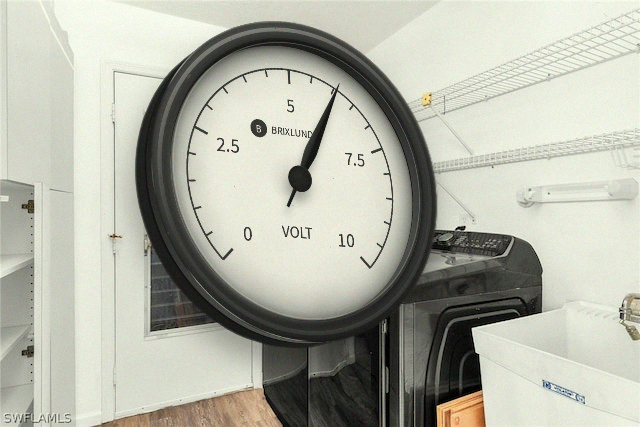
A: 6 (V)
